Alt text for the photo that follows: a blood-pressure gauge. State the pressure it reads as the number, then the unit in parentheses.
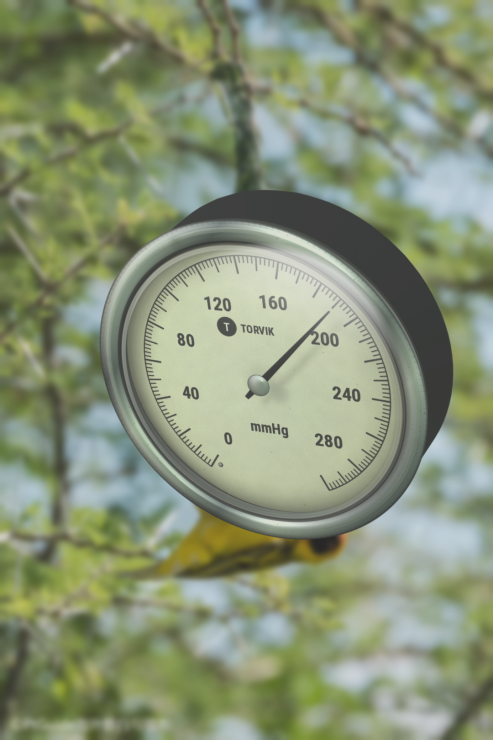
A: 190 (mmHg)
